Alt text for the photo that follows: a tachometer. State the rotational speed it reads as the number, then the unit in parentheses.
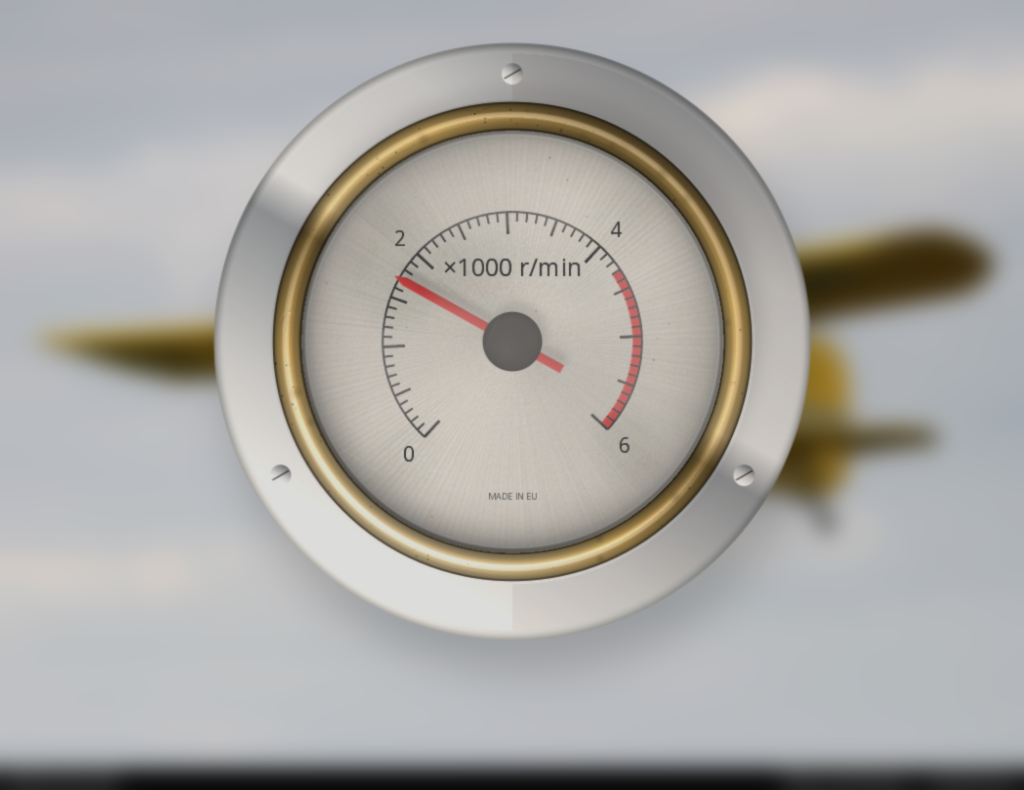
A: 1700 (rpm)
